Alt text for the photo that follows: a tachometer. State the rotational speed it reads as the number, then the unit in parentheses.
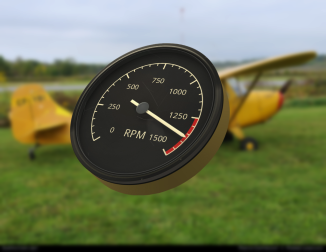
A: 1375 (rpm)
